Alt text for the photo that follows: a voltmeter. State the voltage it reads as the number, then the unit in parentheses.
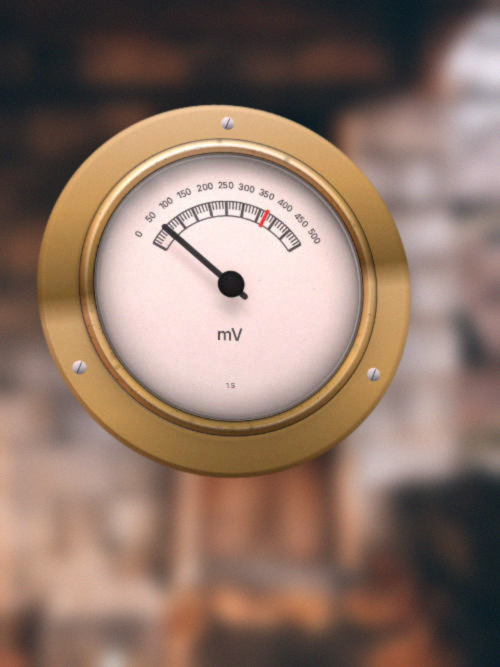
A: 50 (mV)
